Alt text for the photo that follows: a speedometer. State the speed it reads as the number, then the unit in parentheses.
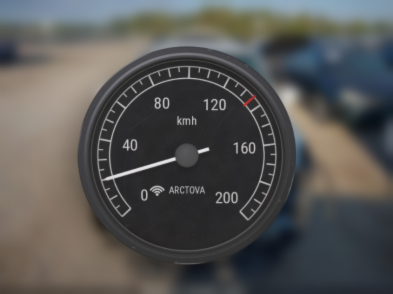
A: 20 (km/h)
